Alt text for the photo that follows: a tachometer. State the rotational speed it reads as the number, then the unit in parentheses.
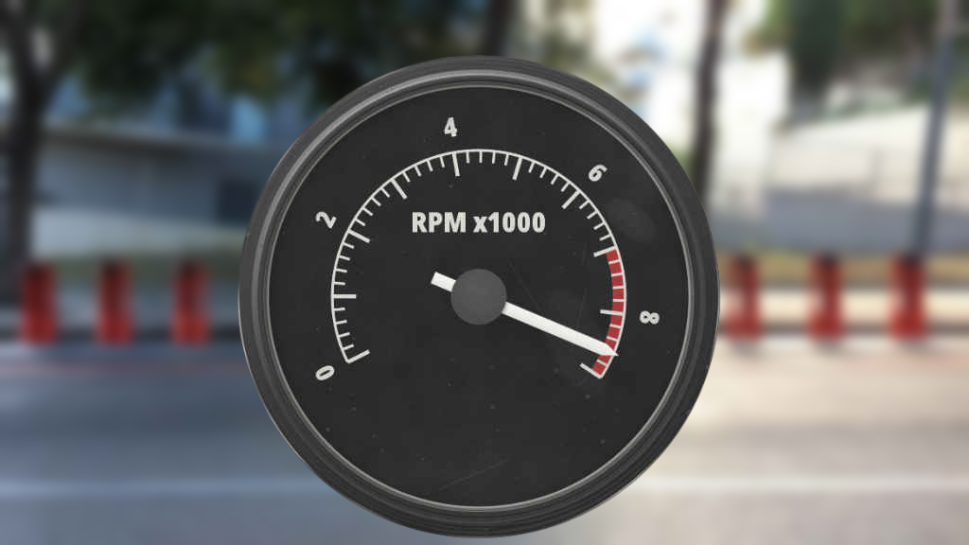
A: 8600 (rpm)
